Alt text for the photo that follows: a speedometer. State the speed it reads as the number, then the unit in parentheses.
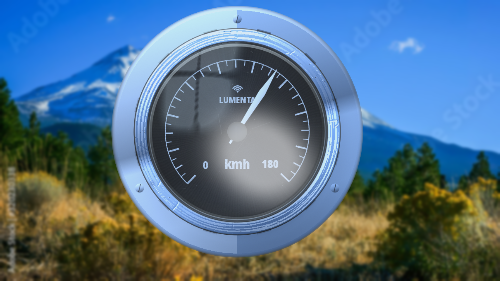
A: 112.5 (km/h)
